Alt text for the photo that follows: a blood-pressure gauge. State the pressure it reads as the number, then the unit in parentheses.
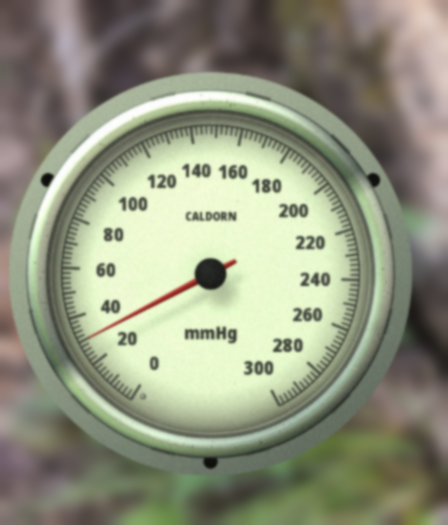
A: 30 (mmHg)
